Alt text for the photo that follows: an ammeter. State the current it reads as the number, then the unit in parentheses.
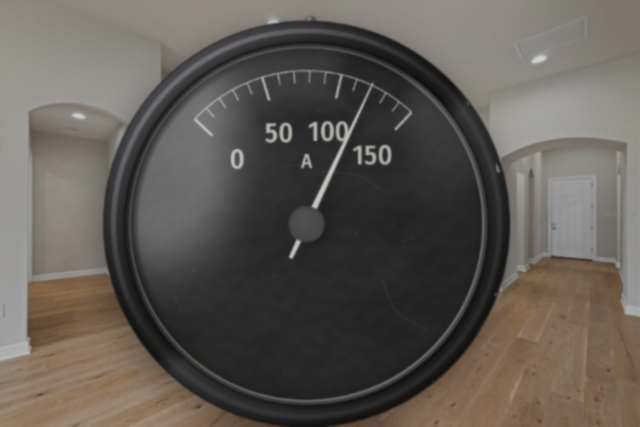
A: 120 (A)
